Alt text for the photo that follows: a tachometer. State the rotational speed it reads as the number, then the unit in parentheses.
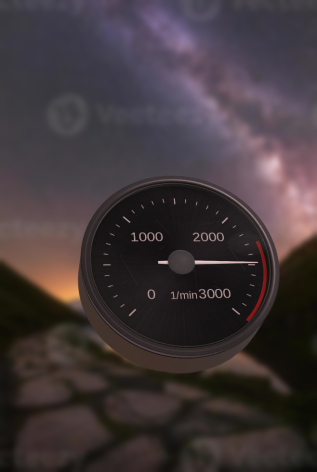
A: 2500 (rpm)
